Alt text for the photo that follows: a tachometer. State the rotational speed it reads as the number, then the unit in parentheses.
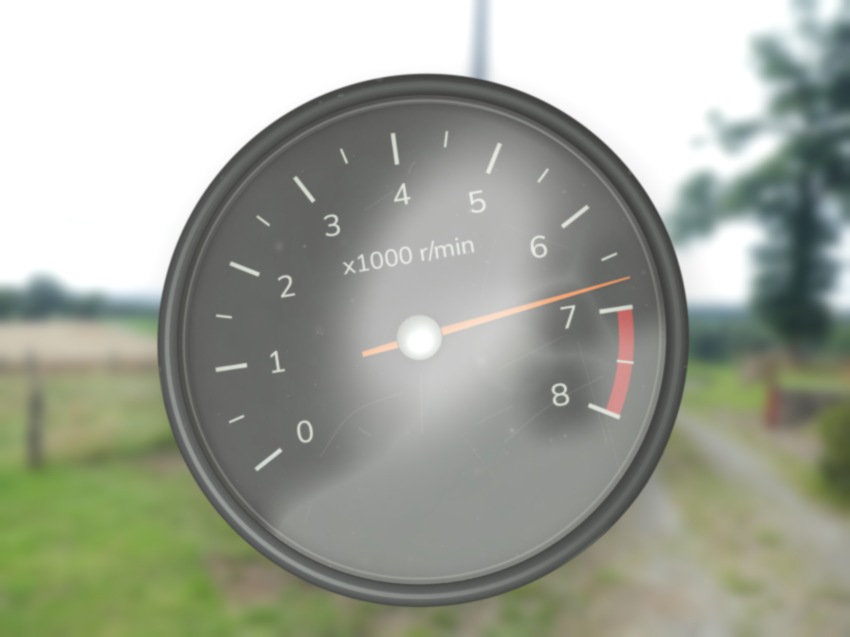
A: 6750 (rpm)
